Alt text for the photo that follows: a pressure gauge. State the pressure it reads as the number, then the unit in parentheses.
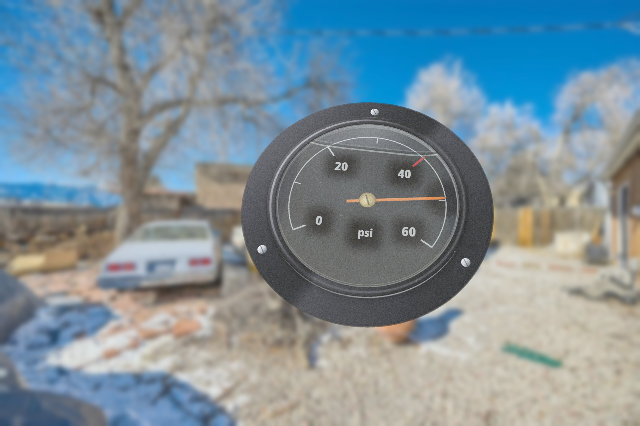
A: 50 (psi)
